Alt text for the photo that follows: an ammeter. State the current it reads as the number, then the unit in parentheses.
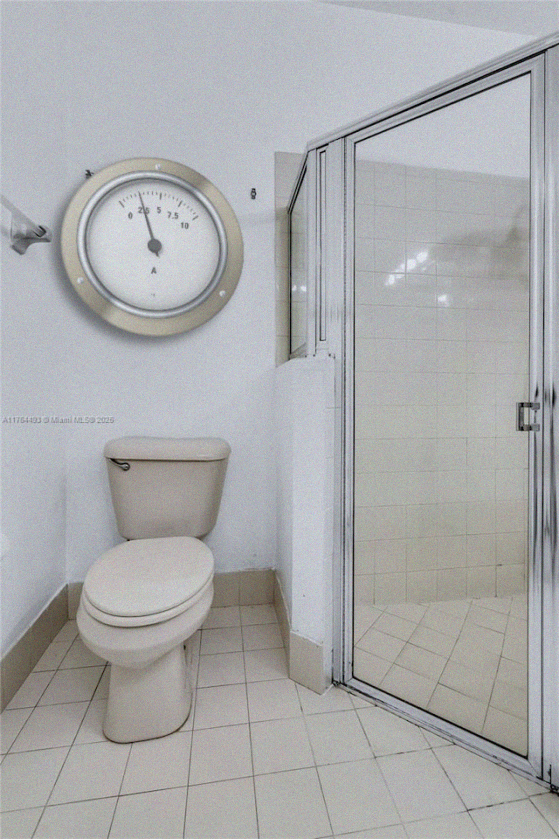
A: 2.5 (A)
